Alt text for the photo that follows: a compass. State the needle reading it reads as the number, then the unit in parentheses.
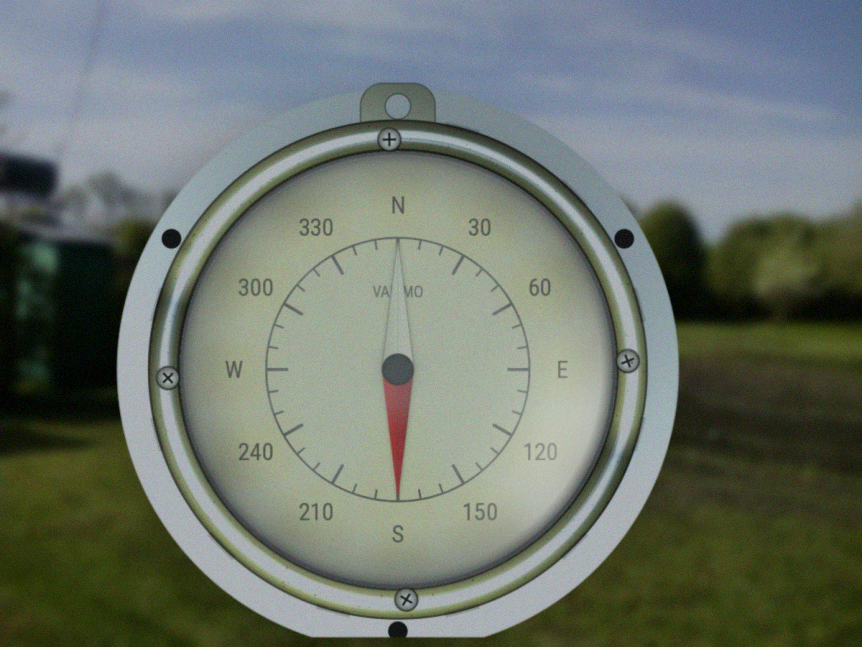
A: 180 (°)
